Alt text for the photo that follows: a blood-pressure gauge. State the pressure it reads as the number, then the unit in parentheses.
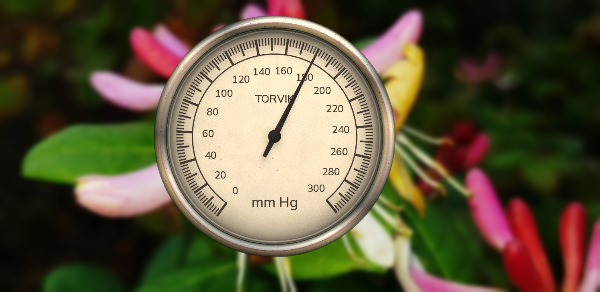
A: 180 (mmHg)
